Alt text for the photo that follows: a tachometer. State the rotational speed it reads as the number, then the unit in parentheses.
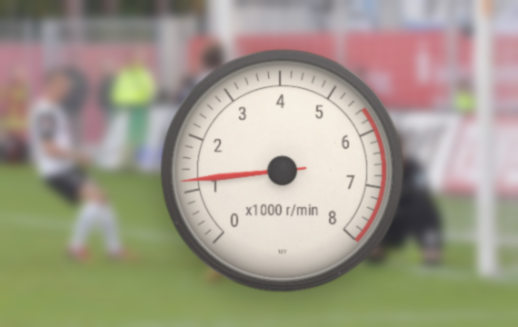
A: 1200 (rpm)
